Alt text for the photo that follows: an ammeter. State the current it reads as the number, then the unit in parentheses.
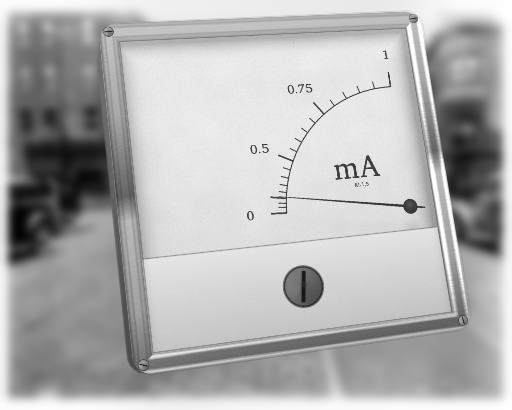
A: 0.25 (mA)
